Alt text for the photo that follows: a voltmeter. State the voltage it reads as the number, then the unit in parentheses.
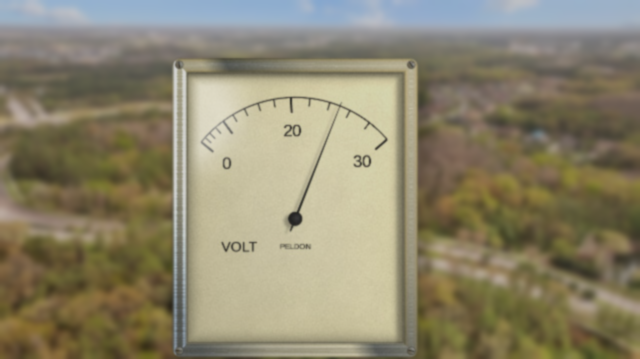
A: 25 (V)
